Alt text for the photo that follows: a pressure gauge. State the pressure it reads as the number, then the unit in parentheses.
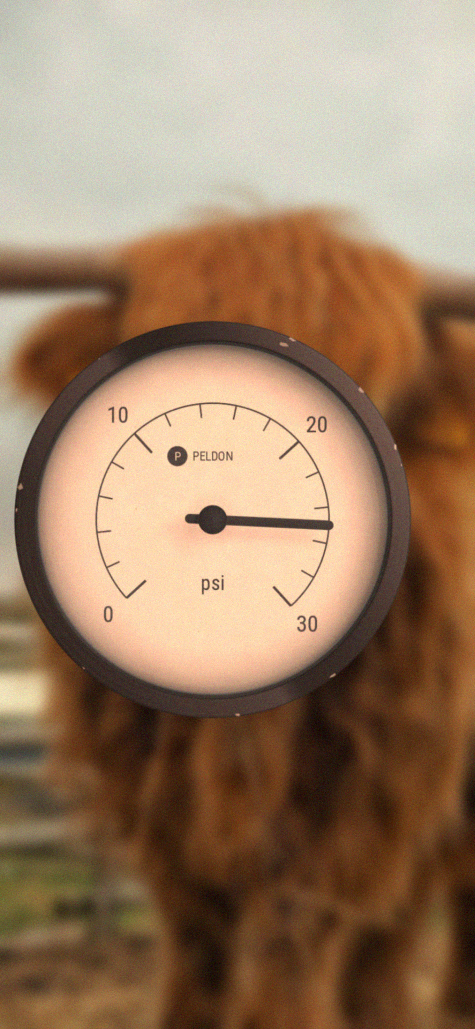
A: 25 (psi)
